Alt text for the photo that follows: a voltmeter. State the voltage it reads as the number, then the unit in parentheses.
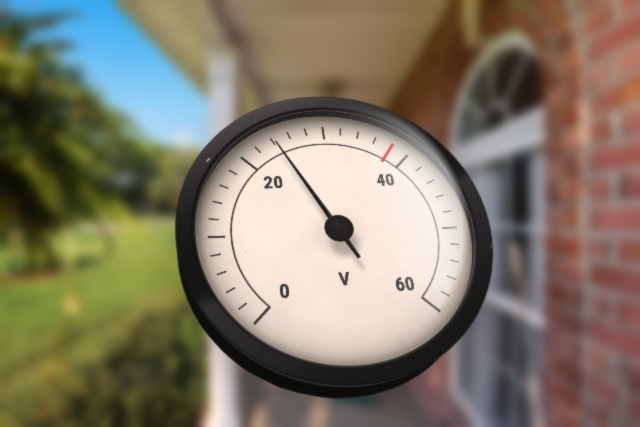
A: 24 (V)
